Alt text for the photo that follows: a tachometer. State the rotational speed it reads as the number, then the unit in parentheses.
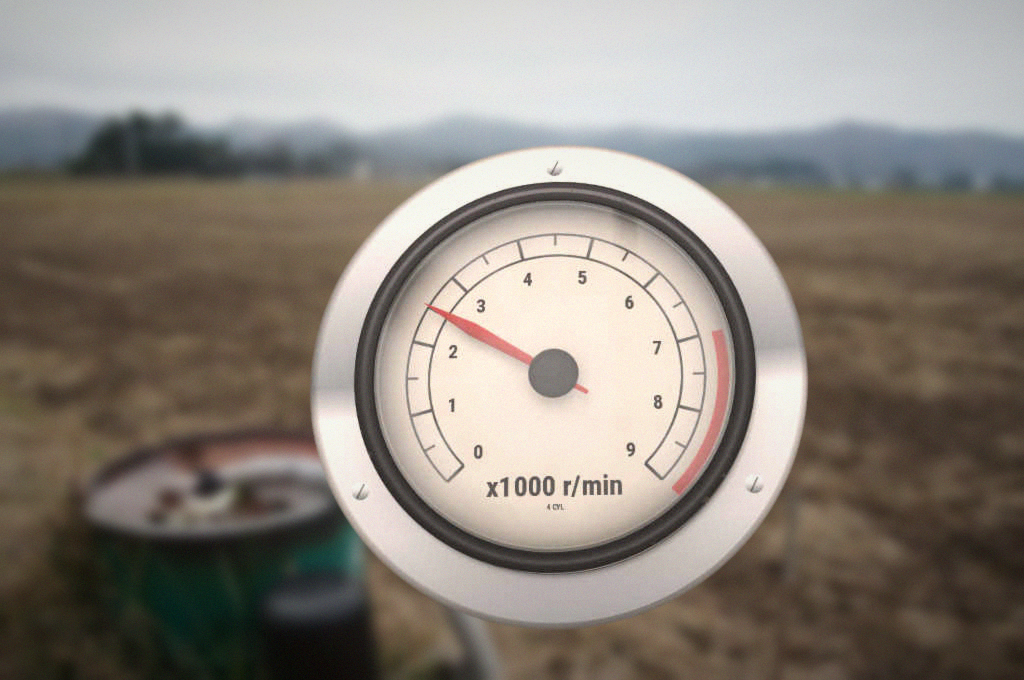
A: 2500 (rpm)
